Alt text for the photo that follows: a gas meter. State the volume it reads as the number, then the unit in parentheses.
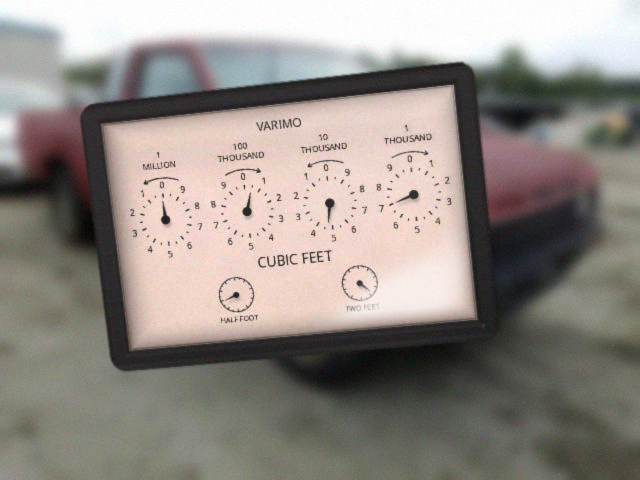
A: 4700 (ft³)
